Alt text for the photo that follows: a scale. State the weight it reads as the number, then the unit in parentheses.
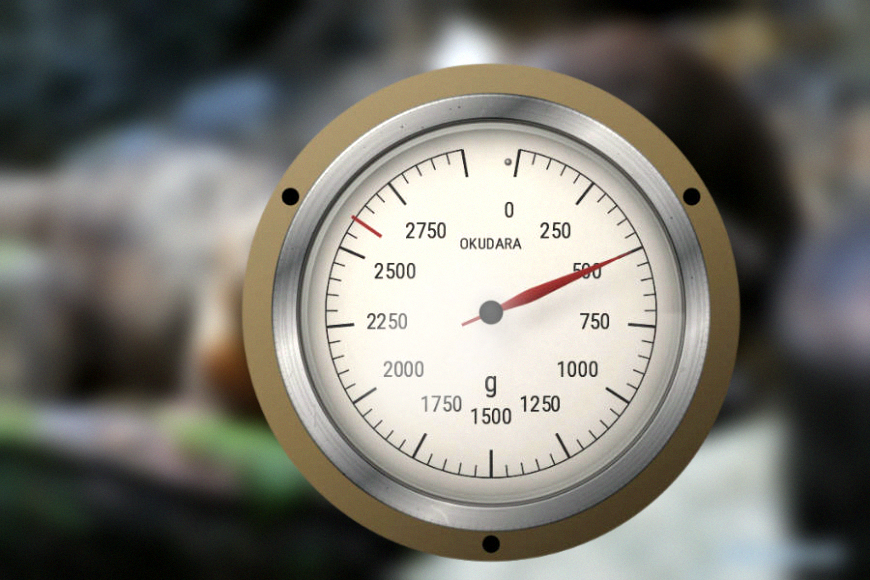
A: 500 (g)
